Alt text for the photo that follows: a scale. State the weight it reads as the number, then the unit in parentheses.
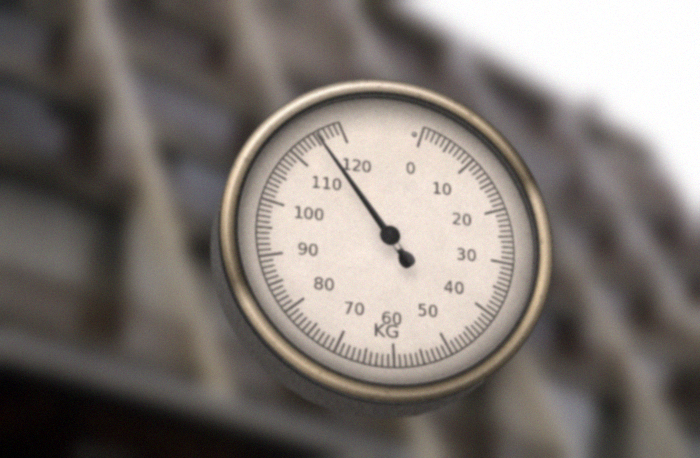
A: 115 (kg)
